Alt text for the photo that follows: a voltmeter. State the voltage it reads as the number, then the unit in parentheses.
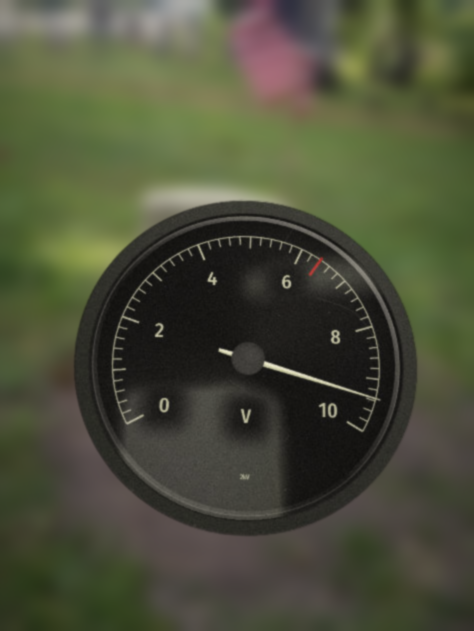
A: 9.4 (V)
